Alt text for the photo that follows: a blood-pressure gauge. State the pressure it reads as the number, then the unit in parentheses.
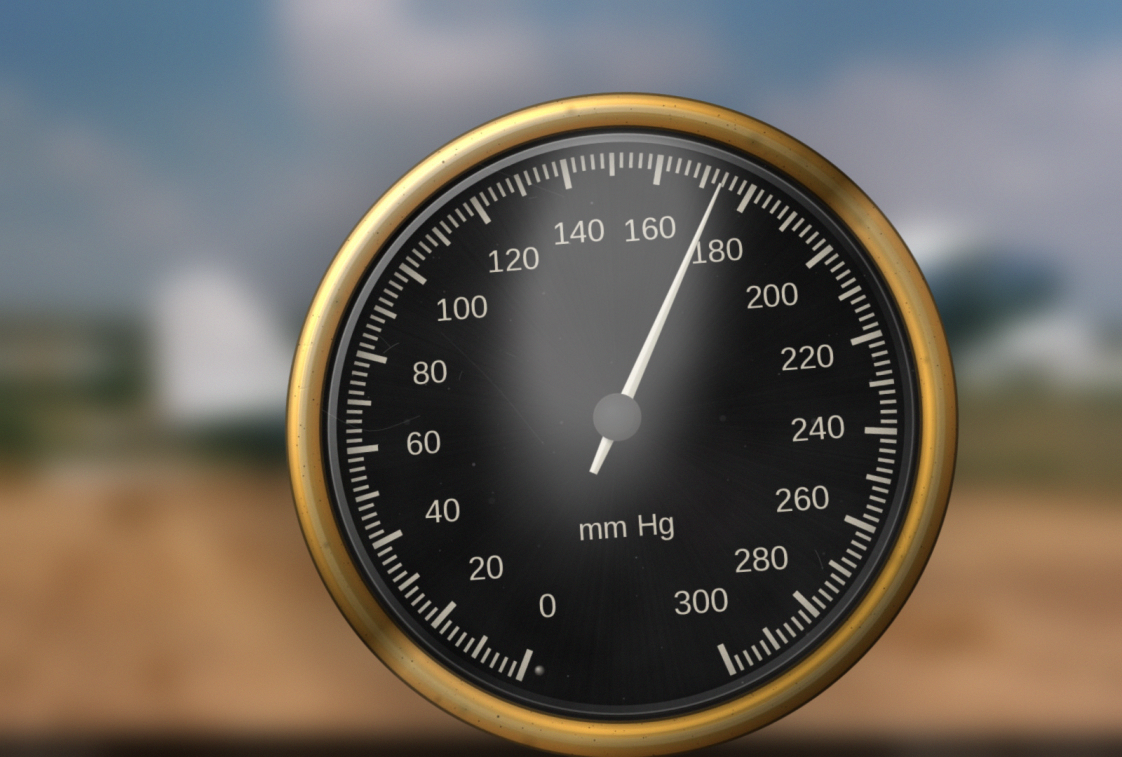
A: 174 (mmHg)
